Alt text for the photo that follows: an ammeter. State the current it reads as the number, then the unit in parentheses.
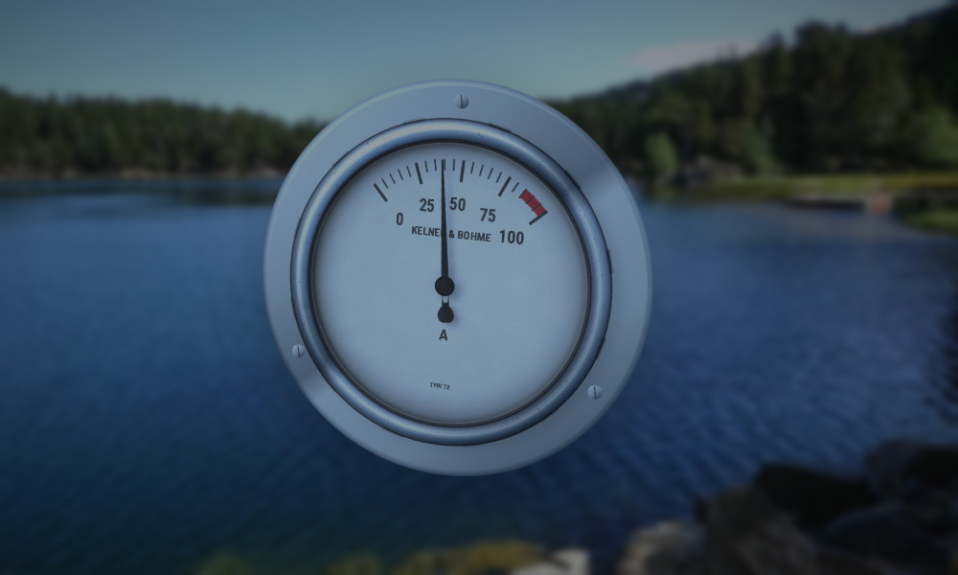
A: 40 (A)
